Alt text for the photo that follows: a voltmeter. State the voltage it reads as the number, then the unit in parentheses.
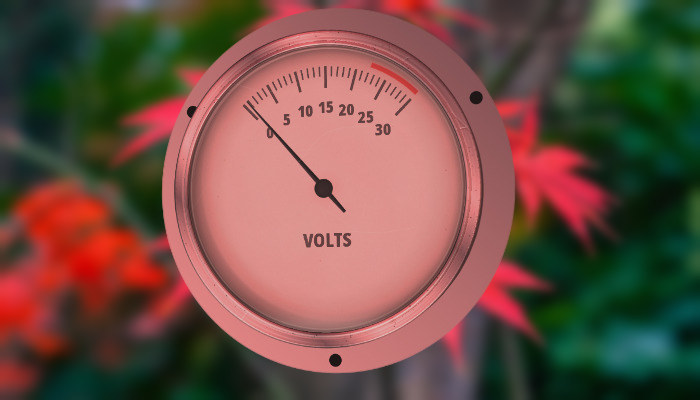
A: 1 (V)
